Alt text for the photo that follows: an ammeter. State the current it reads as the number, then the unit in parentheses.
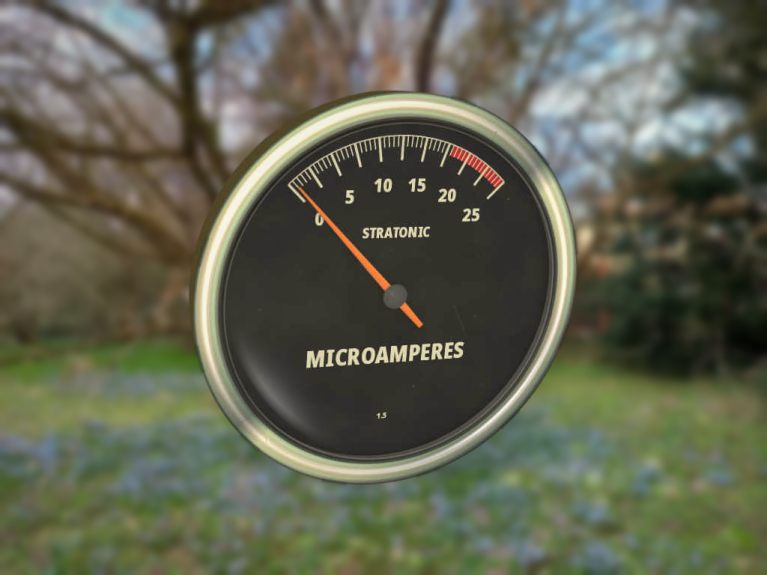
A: 0.5 (µA)
